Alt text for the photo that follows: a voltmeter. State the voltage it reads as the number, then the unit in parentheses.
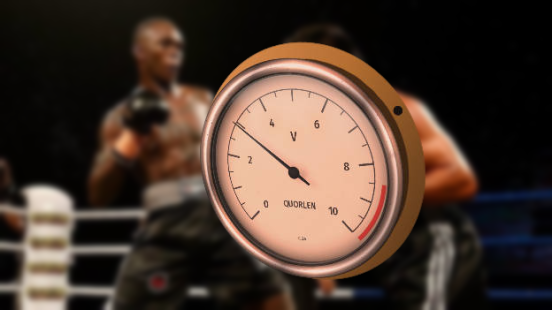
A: 3 (V)
